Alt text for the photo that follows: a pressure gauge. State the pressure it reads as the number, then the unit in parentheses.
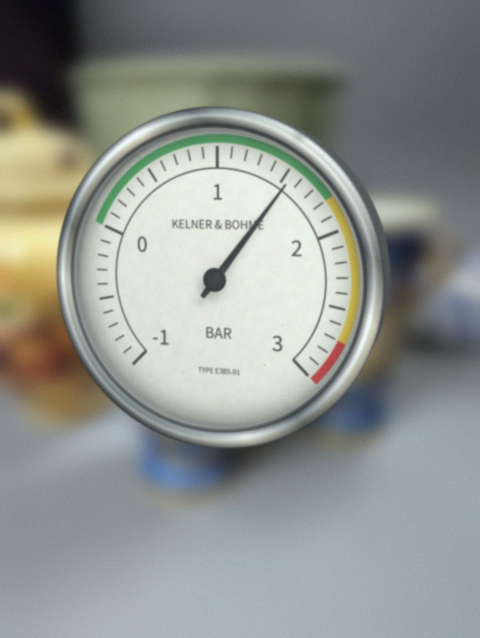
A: 1.55 (bar)
